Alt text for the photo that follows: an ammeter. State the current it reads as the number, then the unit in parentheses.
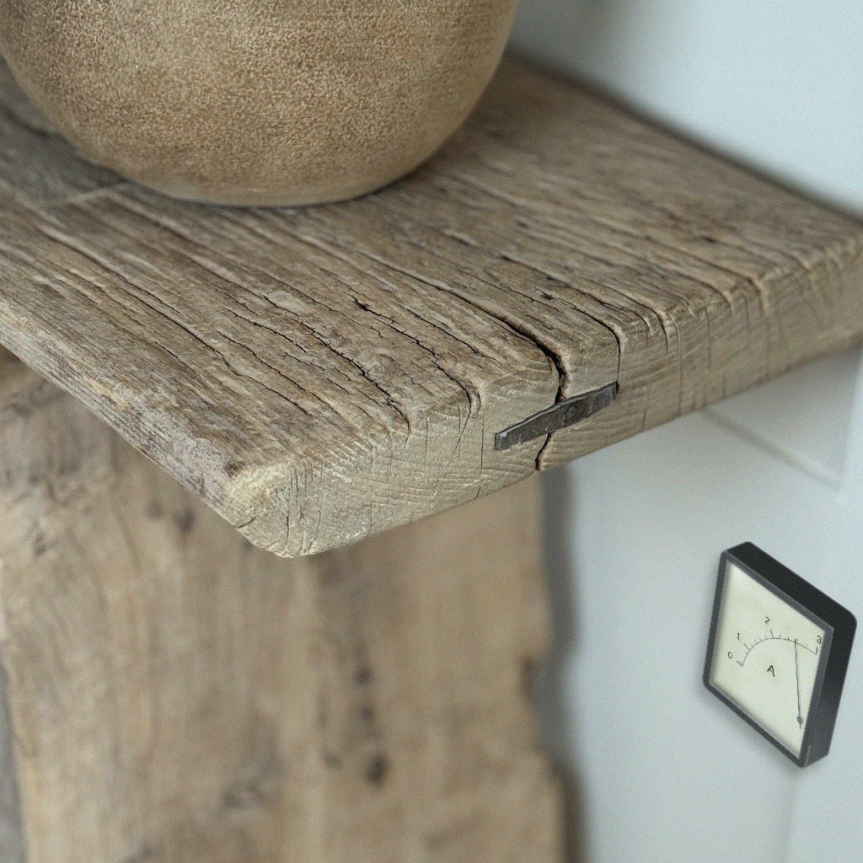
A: 2.6 (A)
